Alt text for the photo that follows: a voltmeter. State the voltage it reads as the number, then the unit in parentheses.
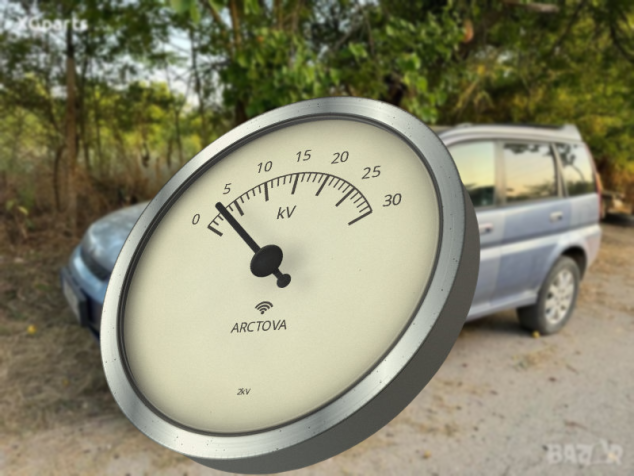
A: 3 (kV)
